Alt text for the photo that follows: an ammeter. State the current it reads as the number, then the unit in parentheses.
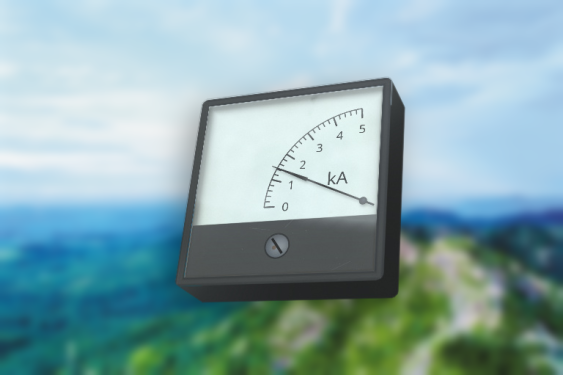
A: 1.4 (kA)
